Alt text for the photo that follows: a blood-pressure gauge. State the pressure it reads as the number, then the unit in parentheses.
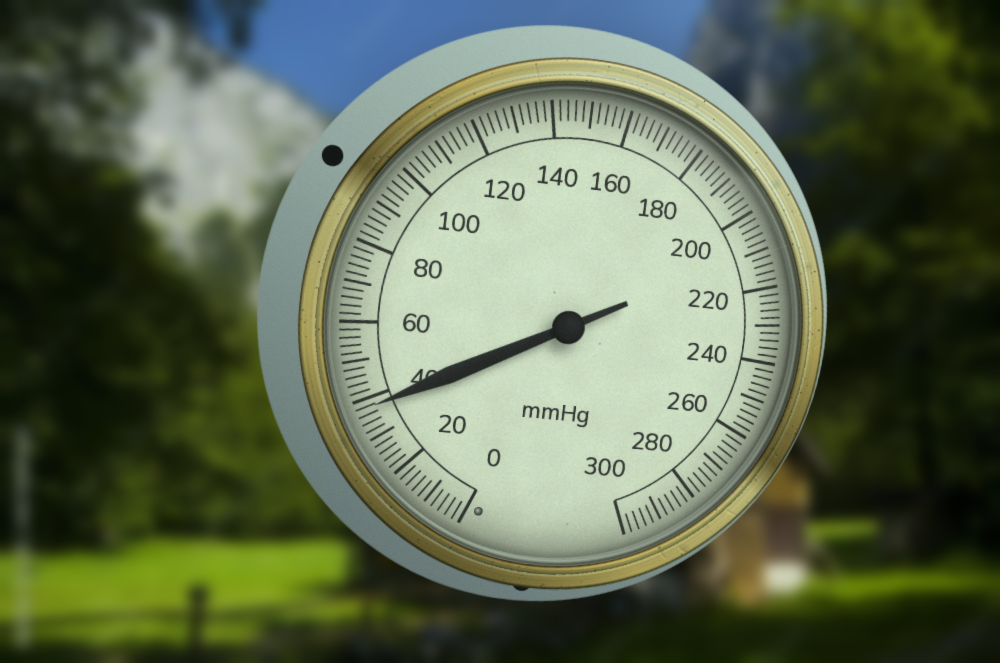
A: 38 (mmHg)
